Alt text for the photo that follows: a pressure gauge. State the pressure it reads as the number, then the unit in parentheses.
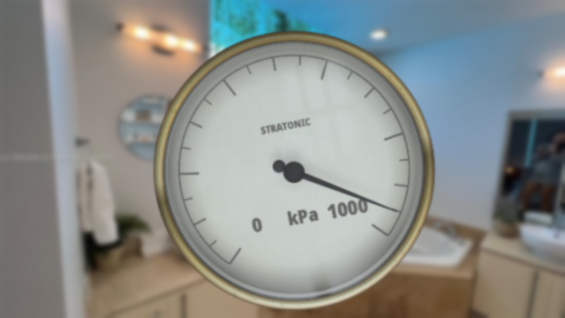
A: 950 (kPa)
